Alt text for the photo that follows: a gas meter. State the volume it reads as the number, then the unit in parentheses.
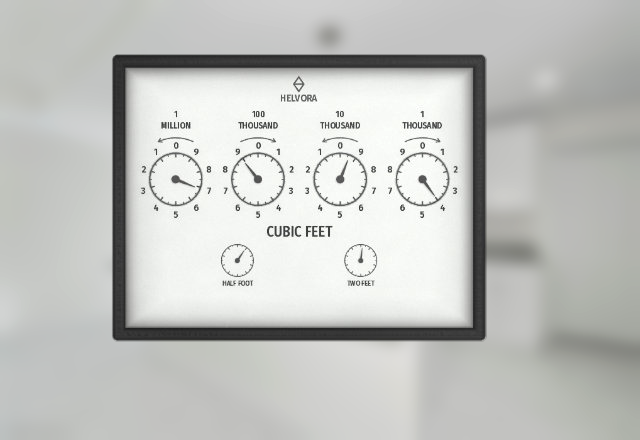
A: 689400 (ft³)
